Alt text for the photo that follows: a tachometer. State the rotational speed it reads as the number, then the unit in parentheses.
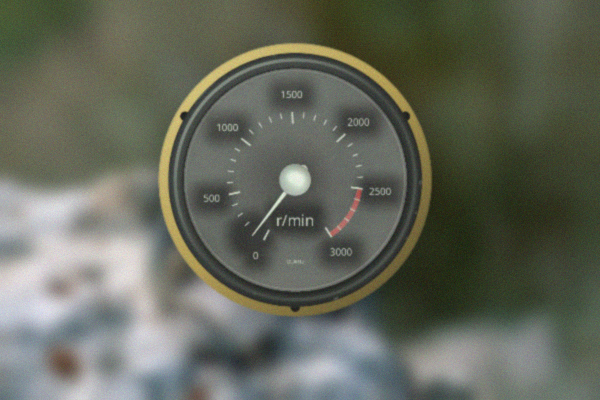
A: 100 (rpm)
